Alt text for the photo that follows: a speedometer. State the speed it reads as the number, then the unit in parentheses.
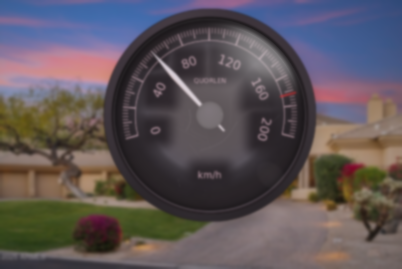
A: 60 (km/h)
